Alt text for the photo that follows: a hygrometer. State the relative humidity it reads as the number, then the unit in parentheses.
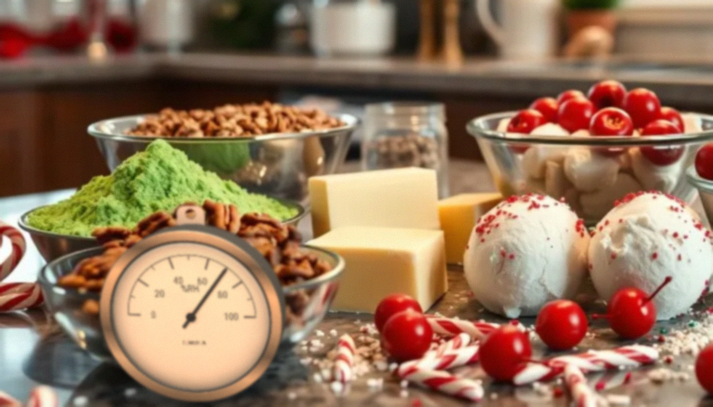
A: 70 (%)
